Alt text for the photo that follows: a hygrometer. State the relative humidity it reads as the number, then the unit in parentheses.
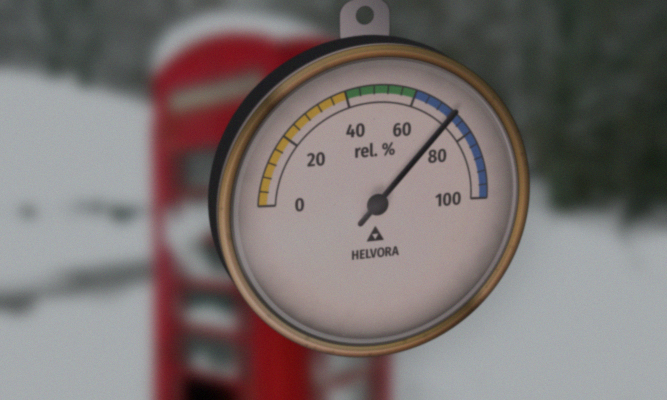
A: 72 (%)
